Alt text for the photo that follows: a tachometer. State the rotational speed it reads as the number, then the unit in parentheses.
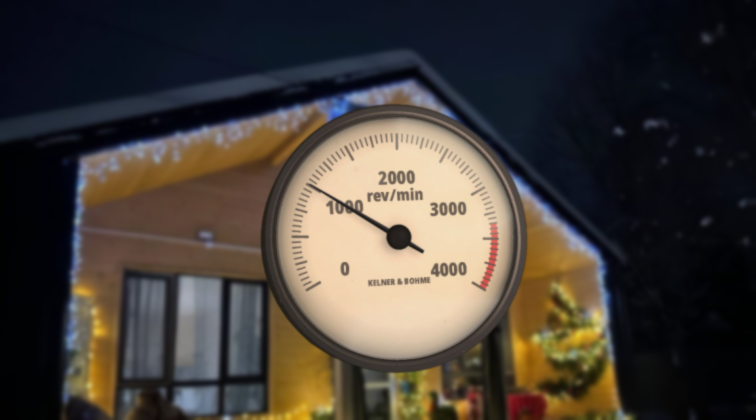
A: 1000 (rpm)
